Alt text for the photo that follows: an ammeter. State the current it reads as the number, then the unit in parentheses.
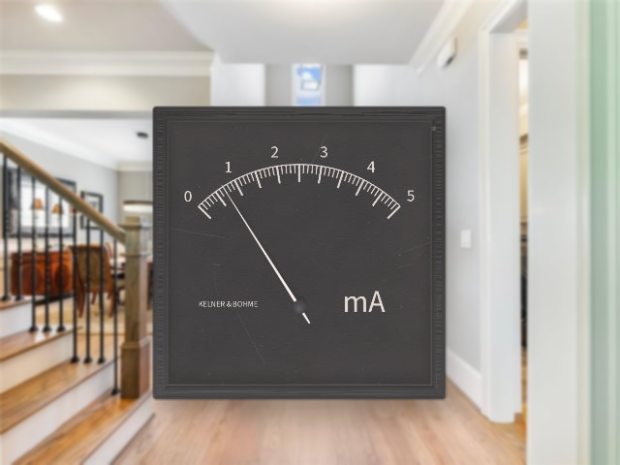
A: 0.7 (mA)
